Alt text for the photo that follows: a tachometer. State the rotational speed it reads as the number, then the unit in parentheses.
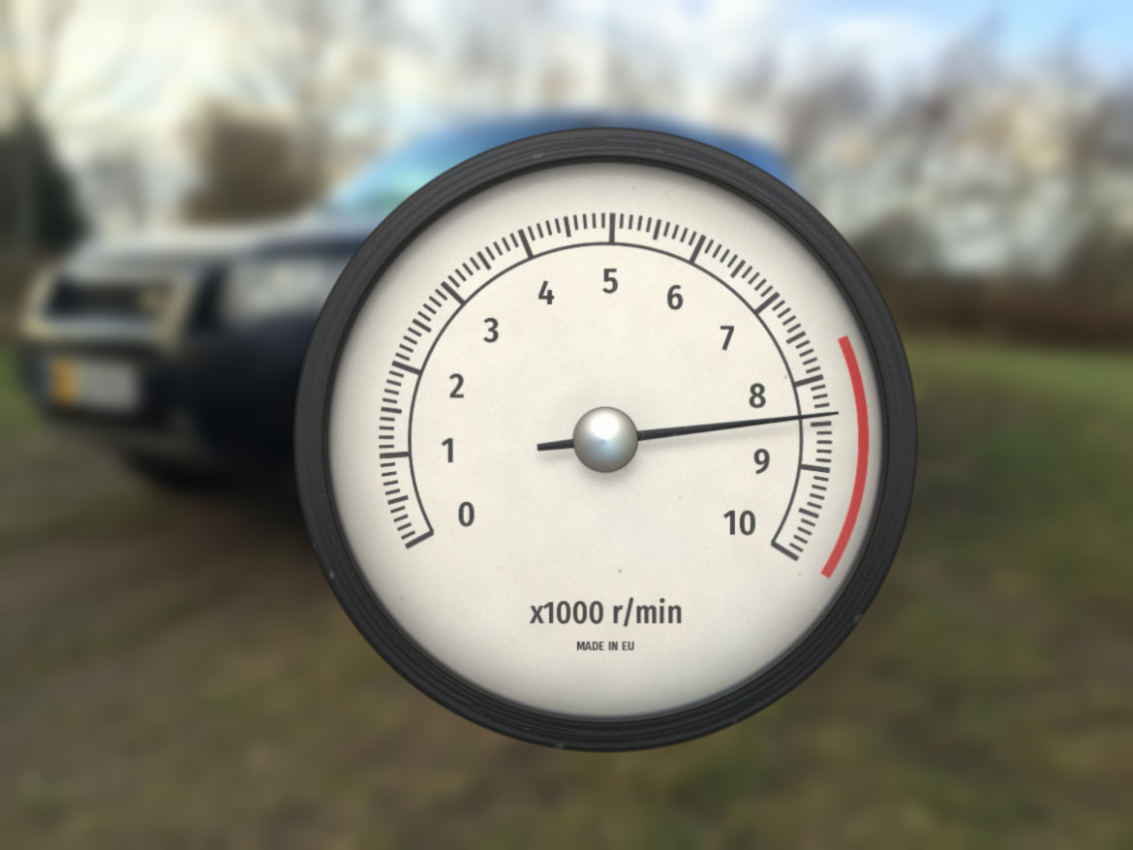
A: 8400 (rpm)
